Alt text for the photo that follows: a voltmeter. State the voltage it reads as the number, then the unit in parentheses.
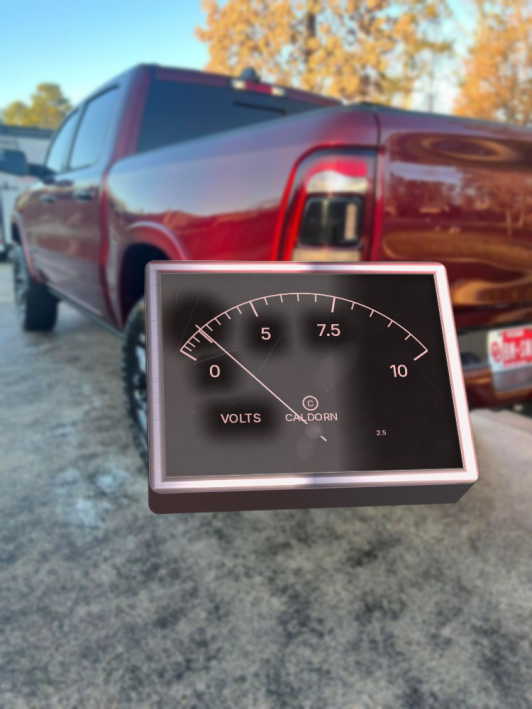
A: 2.5 (V)
